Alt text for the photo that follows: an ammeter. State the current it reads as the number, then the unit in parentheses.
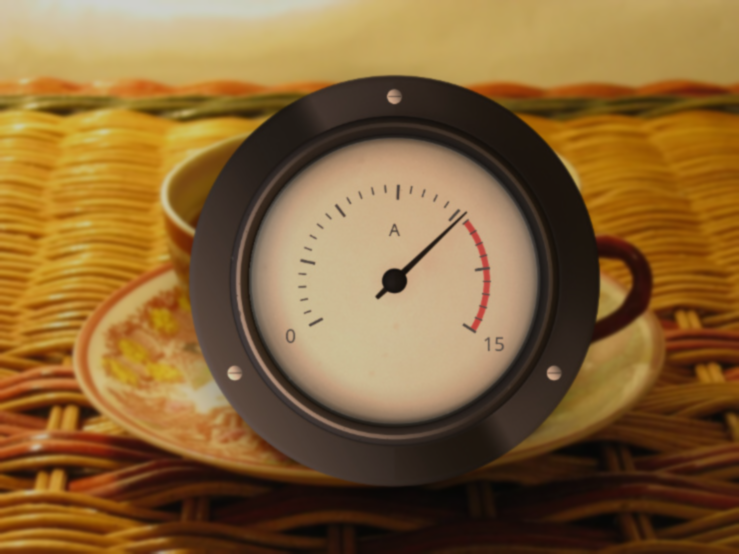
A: 10.25 (A)
